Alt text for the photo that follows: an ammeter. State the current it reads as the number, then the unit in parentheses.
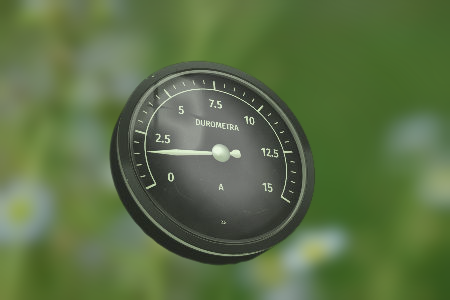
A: 1.5 (A)
